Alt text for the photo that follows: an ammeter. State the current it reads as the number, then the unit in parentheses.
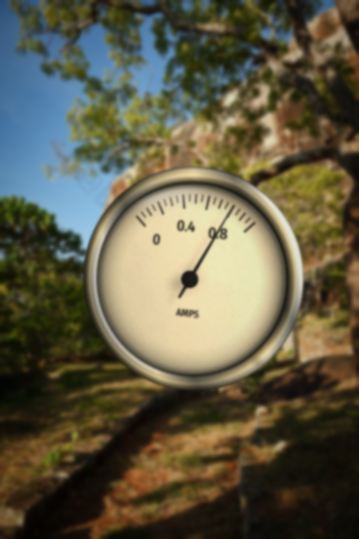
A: 0.8 (A)
